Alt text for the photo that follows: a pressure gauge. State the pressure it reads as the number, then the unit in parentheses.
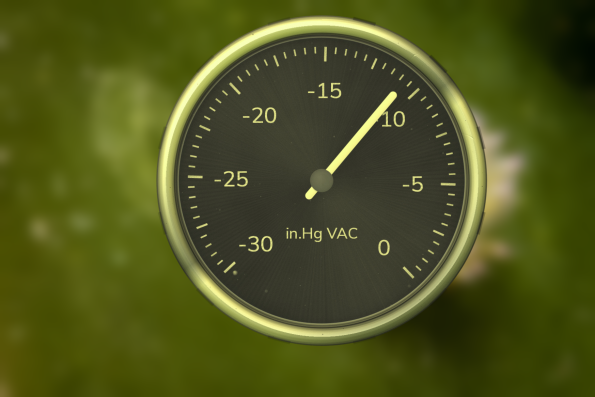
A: -10.75 (inHg)
